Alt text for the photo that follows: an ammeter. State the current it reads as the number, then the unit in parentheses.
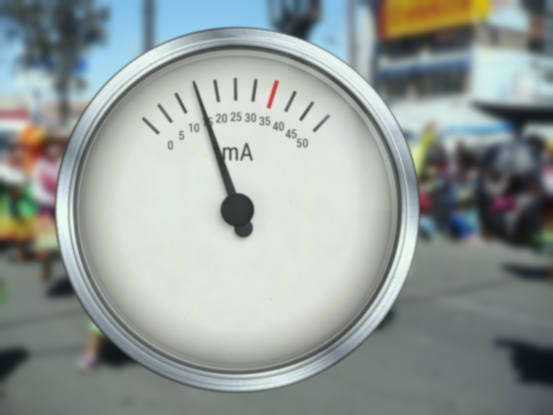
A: 15 (mA)
